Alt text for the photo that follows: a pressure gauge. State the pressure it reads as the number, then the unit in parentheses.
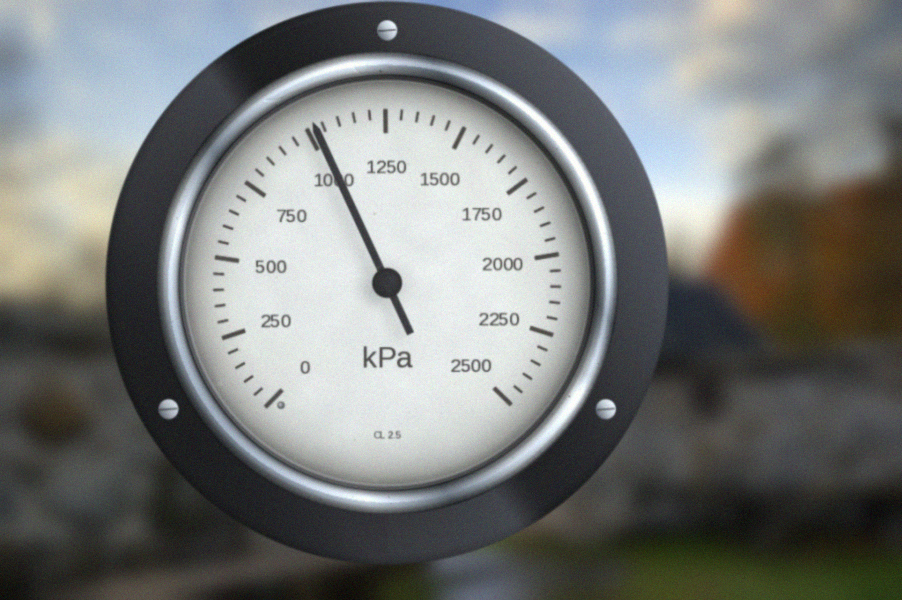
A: 1025 (kPa)
